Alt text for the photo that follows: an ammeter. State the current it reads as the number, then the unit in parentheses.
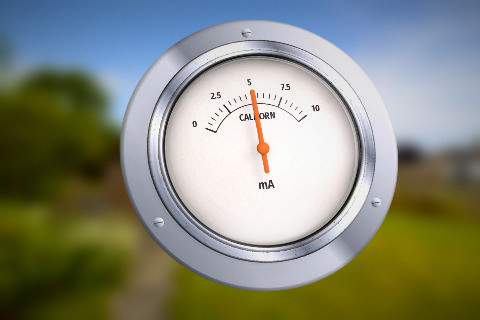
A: 5 (mA)
